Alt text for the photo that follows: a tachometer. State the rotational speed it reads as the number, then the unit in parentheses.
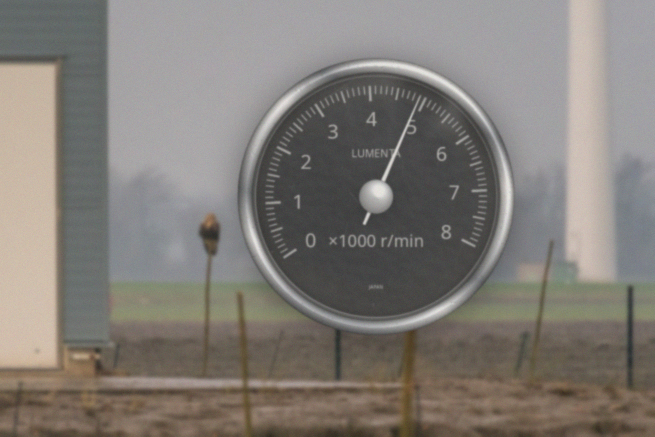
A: 4900 (rpm)
